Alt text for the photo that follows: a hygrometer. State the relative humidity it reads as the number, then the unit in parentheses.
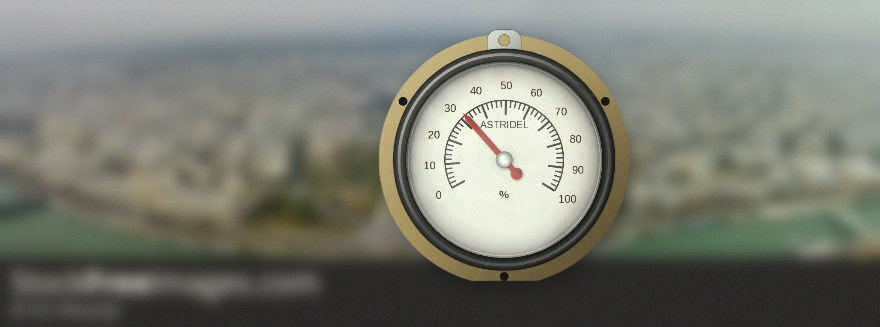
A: 32 (%)
